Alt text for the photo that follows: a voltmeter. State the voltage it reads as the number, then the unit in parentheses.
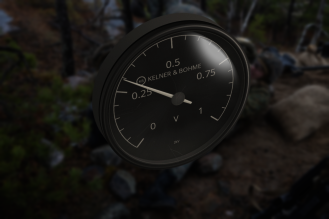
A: 0.3 (V)
